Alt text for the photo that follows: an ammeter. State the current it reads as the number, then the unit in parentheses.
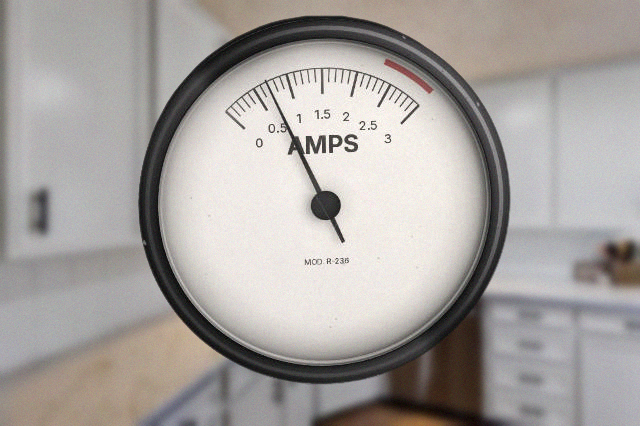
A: 0.7 (A)
